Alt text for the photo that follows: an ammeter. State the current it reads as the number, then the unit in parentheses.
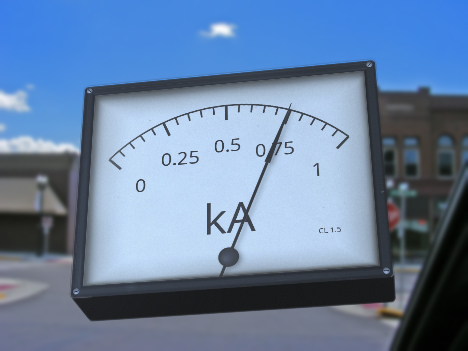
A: 0.75 (kA)
